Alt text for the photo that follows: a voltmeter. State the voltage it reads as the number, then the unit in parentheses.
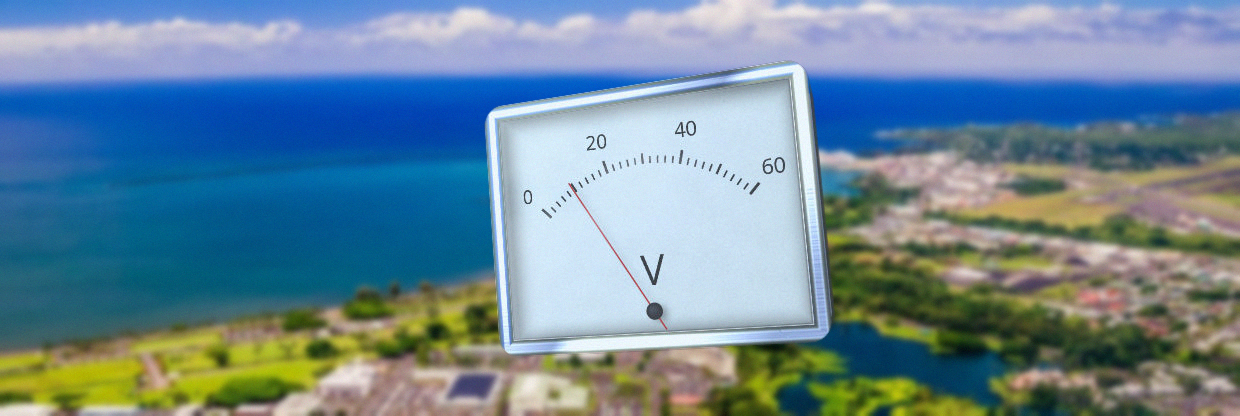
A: 10 (V)
